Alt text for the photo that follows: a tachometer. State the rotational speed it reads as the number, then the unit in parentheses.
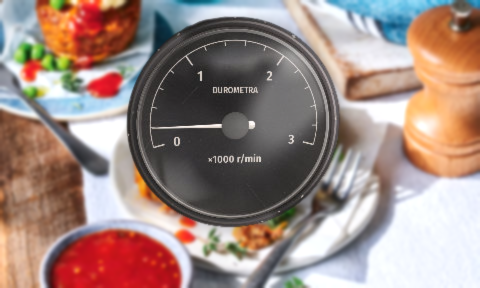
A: 200 (rpm)
